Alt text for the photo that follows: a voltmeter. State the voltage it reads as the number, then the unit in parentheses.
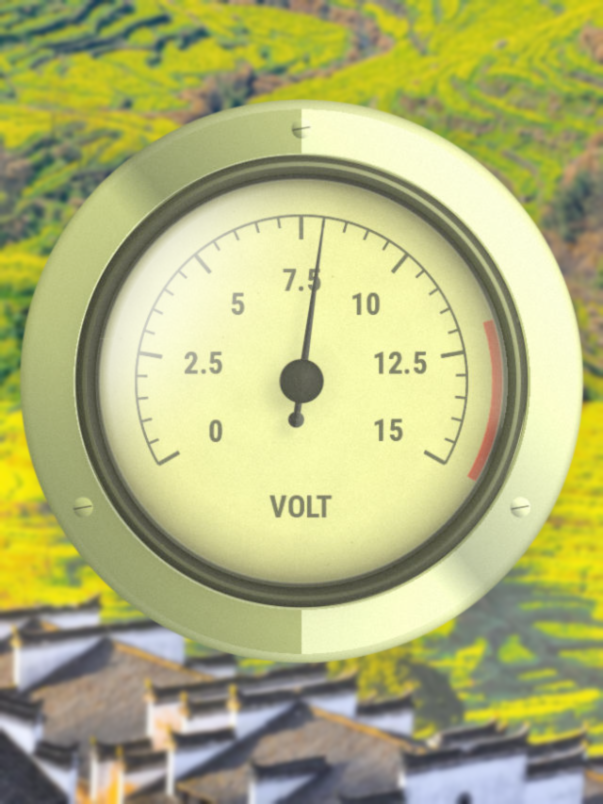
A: 8 (V)
